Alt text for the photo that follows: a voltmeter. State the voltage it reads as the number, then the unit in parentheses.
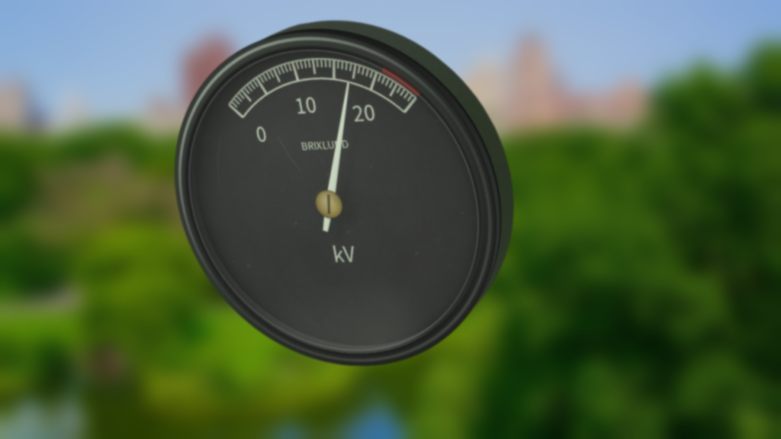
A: 17.5 (kV)
